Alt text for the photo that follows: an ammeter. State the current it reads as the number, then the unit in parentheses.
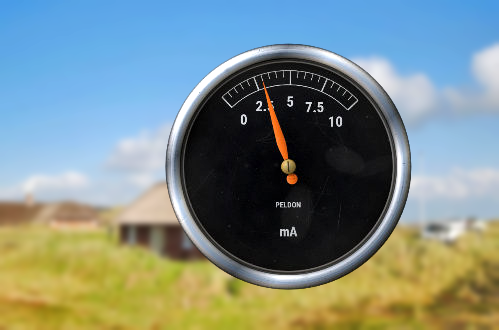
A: 3 (mA)
